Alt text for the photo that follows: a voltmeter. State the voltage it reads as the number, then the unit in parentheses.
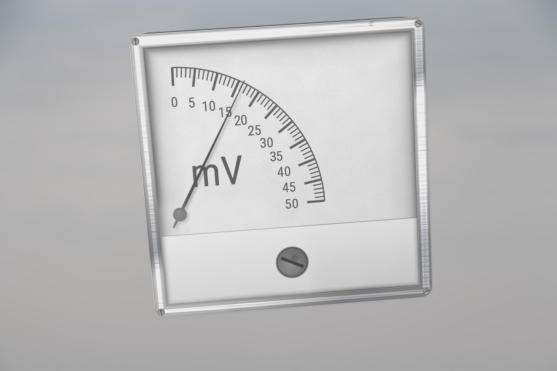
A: 16 (mV)
